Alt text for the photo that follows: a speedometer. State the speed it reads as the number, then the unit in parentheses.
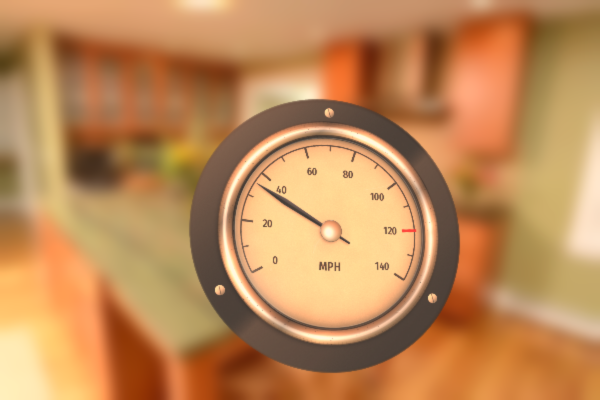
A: 35 (mph)
